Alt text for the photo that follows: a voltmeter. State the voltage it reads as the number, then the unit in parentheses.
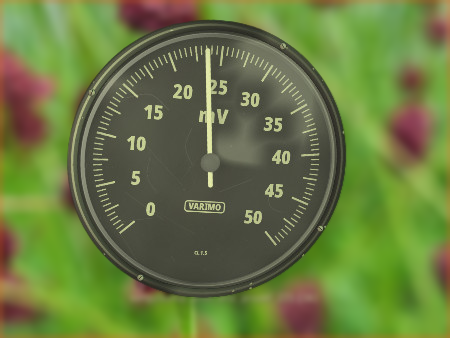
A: 23.5 (mV)
